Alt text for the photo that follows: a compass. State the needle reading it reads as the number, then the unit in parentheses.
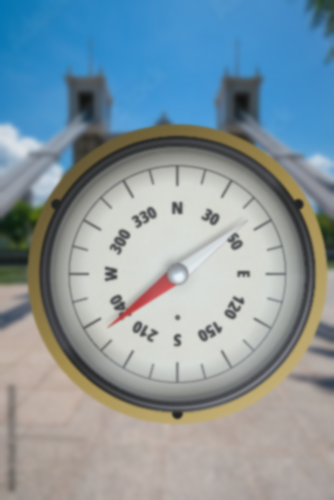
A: 232.5 (°)
